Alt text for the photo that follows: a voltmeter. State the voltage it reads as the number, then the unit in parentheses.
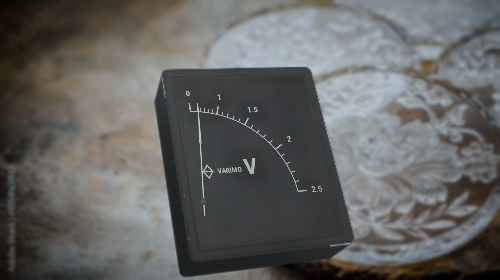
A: 0.5 (V)
